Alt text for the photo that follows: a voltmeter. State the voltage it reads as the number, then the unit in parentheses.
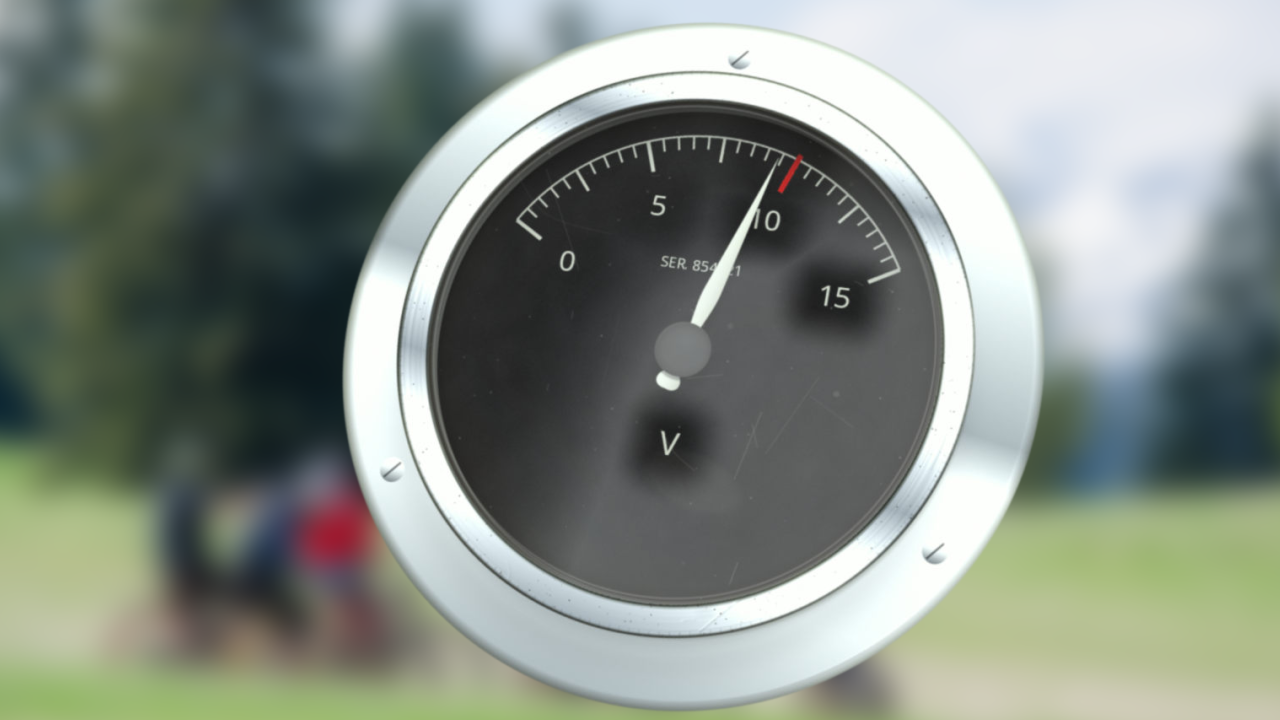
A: 9.5 (V)
